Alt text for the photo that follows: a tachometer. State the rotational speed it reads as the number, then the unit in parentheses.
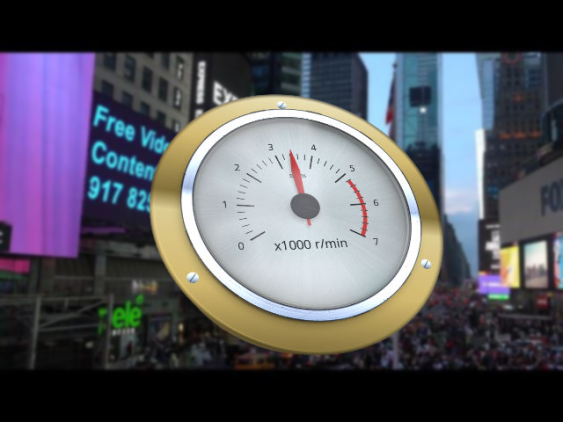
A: 3400 (rpm)
